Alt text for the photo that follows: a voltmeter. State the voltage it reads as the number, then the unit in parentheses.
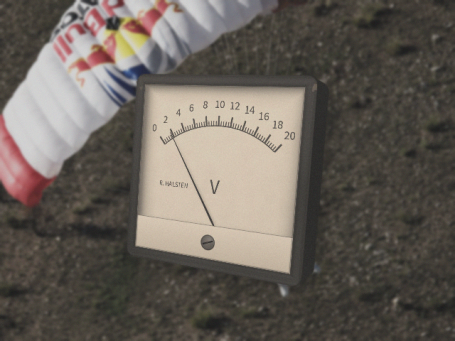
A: 2 (V)
